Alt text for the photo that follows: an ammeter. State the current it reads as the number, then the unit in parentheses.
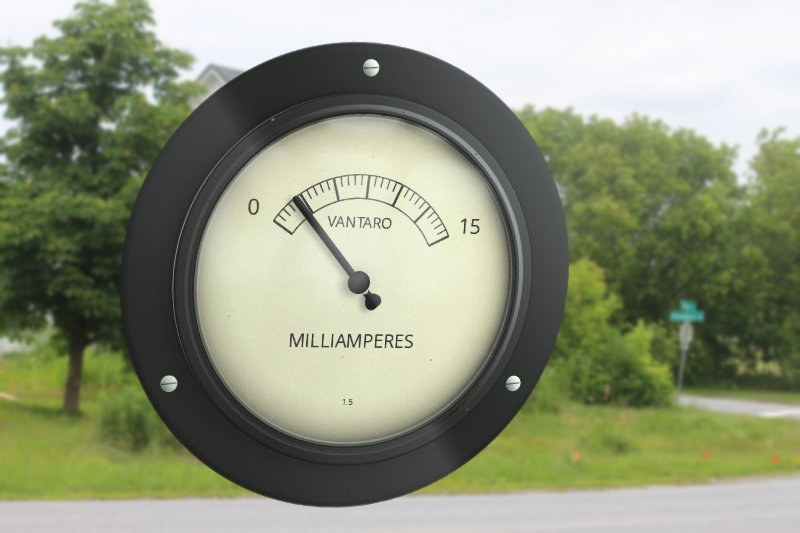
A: 2 (mA)
